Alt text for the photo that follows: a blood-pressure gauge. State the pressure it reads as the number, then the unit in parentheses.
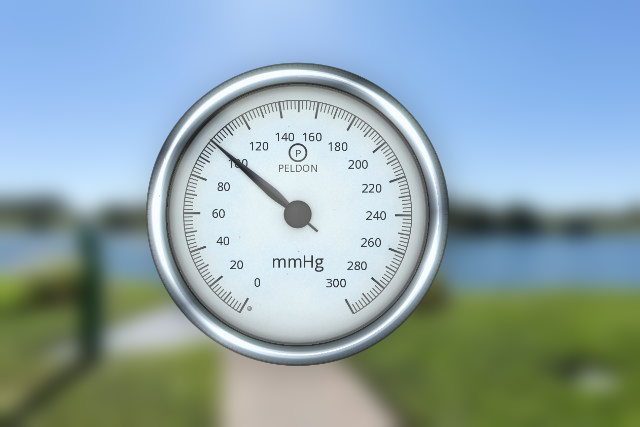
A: 100 (mmHg)
